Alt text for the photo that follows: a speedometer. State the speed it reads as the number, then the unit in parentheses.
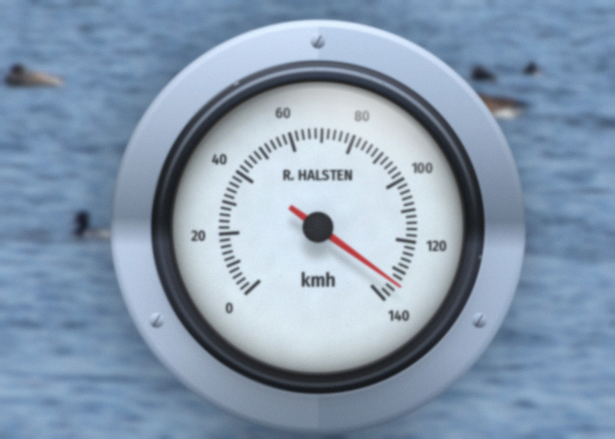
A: 134 (km/h)
